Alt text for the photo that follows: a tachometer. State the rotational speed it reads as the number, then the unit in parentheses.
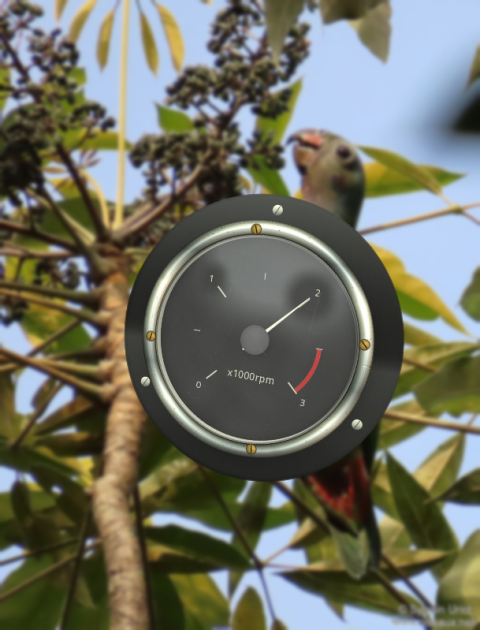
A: 2000 (rpm)
